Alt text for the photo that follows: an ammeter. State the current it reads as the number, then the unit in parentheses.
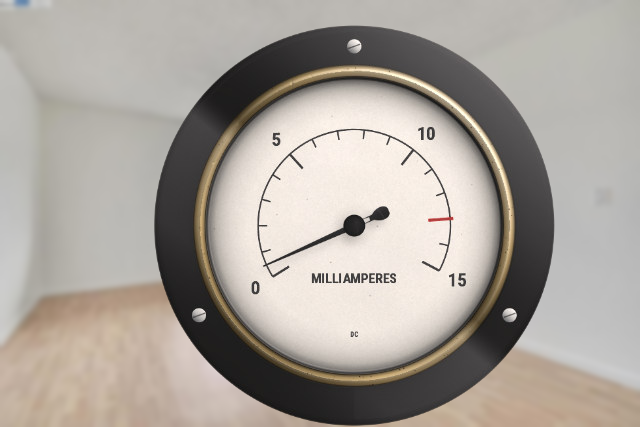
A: 0.5 (mA)
